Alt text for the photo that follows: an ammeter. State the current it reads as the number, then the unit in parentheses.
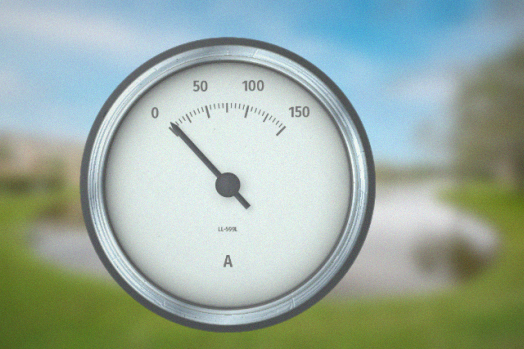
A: 5 (A)
